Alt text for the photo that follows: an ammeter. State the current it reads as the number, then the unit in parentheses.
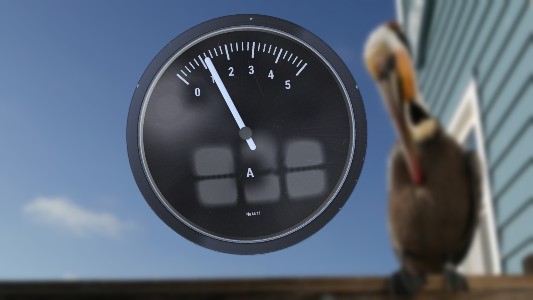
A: 1.2 (A)
